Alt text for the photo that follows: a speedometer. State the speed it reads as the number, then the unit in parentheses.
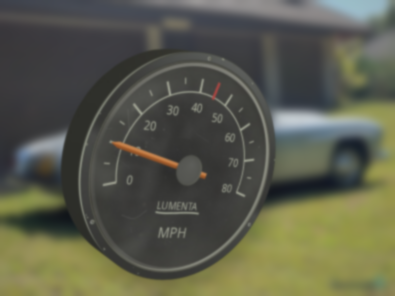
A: 10 (mph)
